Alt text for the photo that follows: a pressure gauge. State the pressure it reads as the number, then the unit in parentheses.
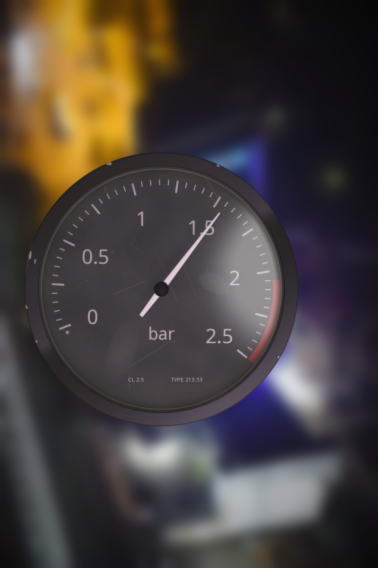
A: 1.55 (bar)
